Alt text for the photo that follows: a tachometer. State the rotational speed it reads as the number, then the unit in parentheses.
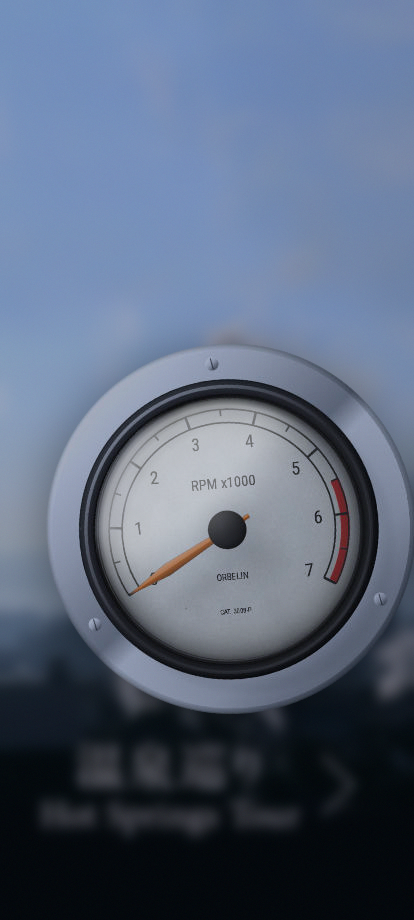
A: 0 (rpm)
